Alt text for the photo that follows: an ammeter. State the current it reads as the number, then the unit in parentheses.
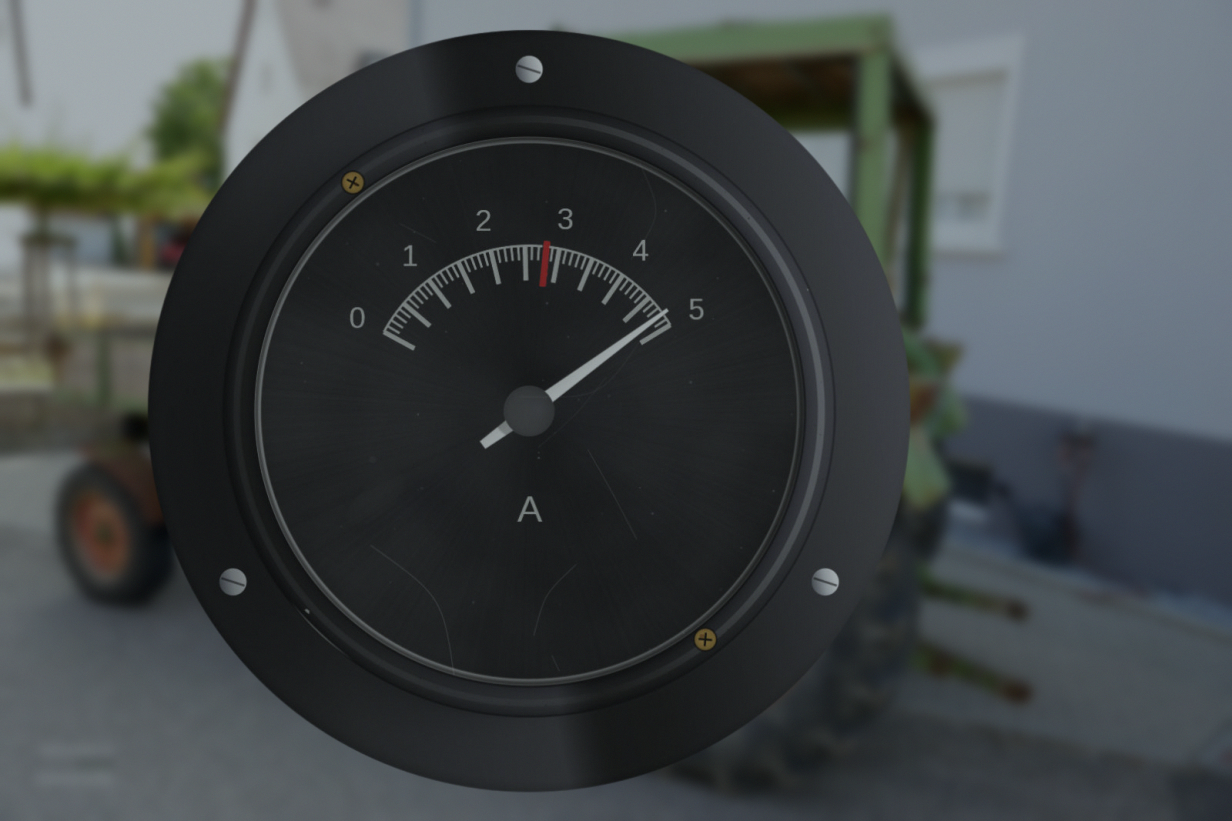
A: 4.8 (A)
